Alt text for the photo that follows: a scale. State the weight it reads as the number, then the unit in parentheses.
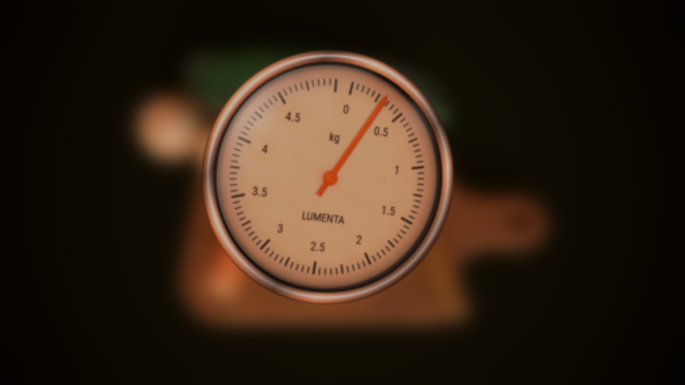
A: 0.3 (kg)
